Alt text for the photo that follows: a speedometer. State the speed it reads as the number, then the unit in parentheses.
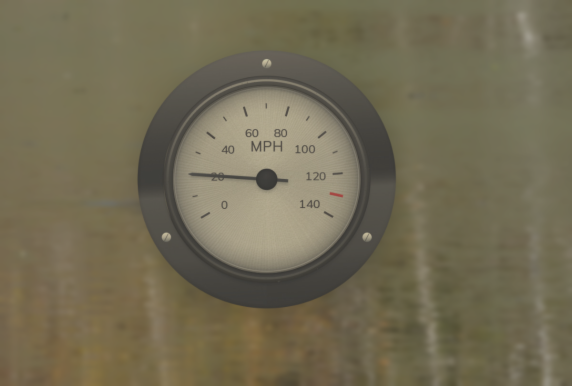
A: 20 (mph)
